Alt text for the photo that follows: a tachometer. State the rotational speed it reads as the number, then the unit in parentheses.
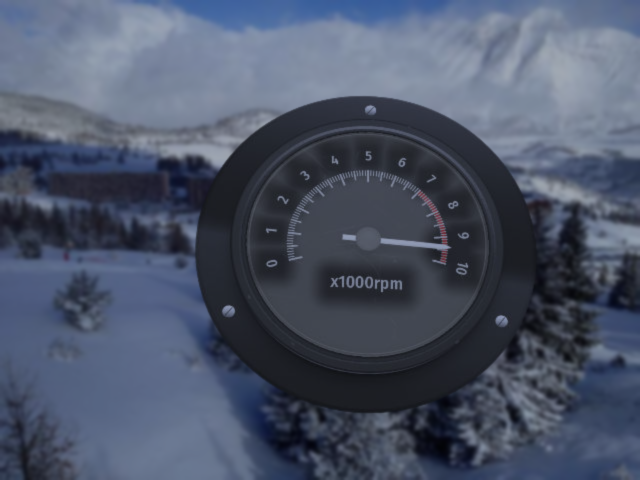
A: 9500 (rpm)
